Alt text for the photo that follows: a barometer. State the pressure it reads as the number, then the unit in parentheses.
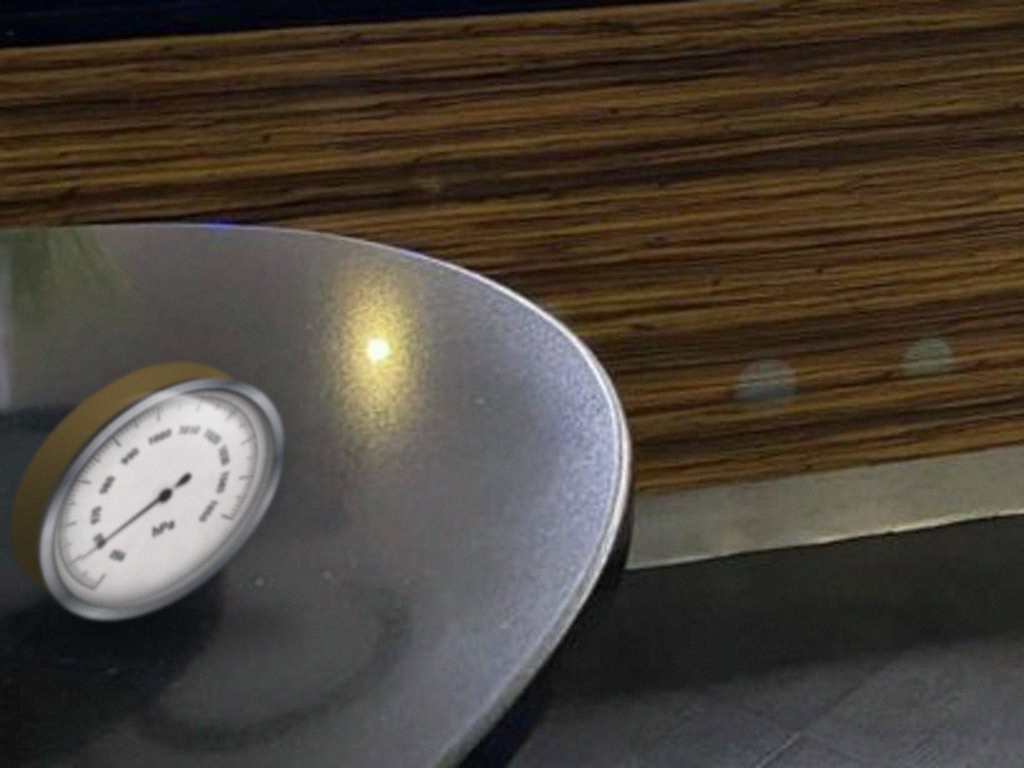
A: 960 (hPa)
